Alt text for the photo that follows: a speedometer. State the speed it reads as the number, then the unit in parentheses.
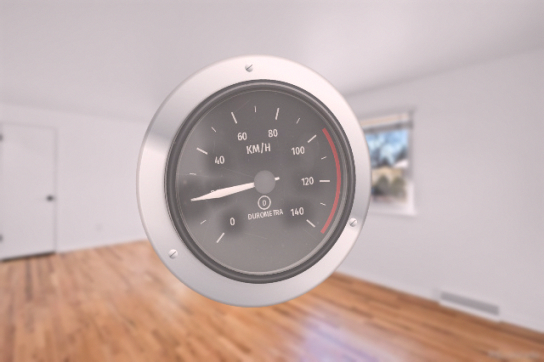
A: 20 (km/h)
